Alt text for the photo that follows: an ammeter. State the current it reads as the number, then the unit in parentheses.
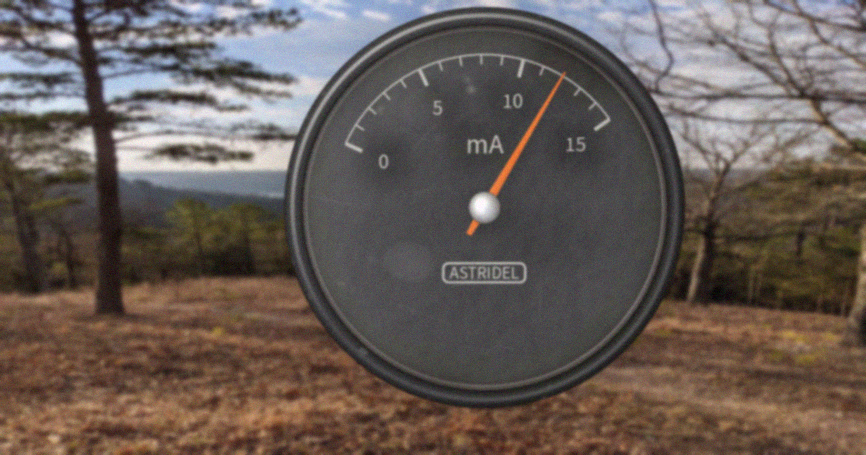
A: 12 (mA)
